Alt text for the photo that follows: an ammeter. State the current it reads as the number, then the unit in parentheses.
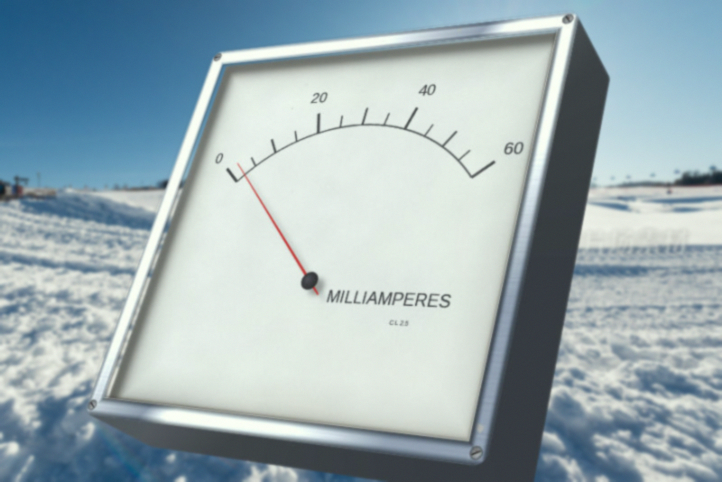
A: 2.5 (mA)
